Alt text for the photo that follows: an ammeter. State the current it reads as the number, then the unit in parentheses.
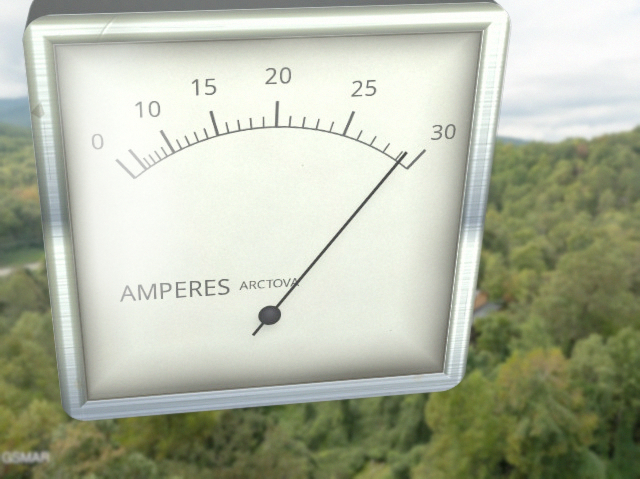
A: 29 (A)
